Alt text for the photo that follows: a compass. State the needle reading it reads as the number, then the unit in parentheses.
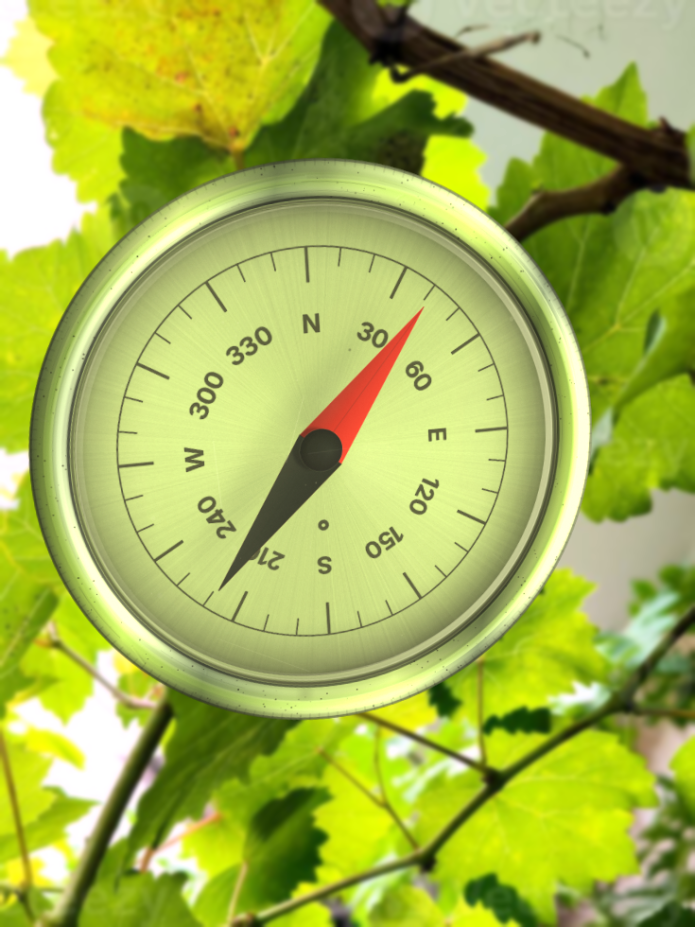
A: 40 (°)
